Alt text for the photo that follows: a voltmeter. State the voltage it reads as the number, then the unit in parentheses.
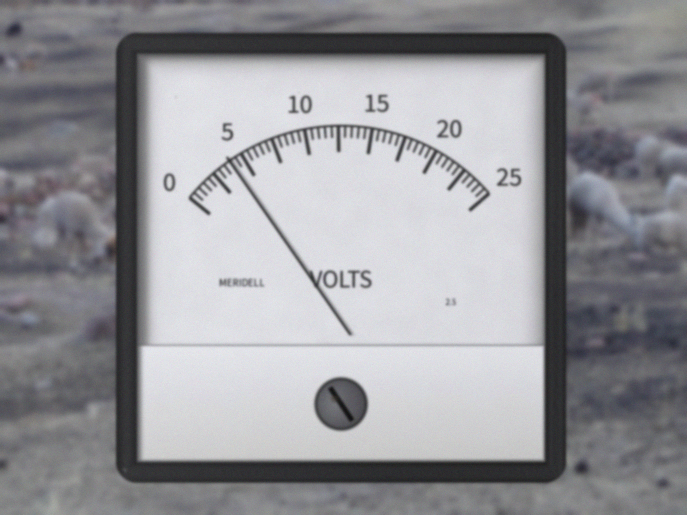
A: 4 (V)
